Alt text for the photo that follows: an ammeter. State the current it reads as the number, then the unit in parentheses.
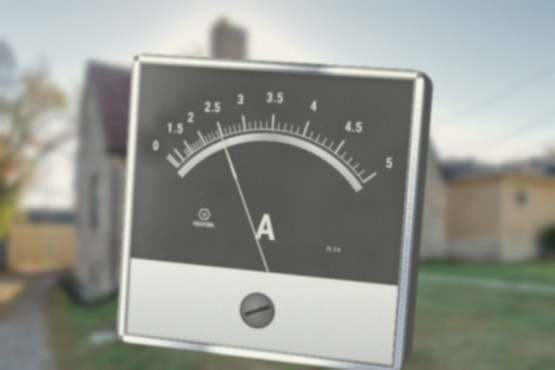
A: 2.5 (A)
